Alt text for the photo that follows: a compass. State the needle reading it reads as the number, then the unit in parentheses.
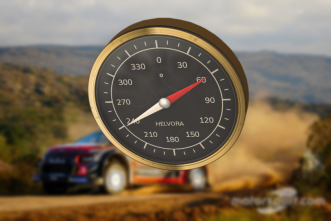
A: 60 (°)
